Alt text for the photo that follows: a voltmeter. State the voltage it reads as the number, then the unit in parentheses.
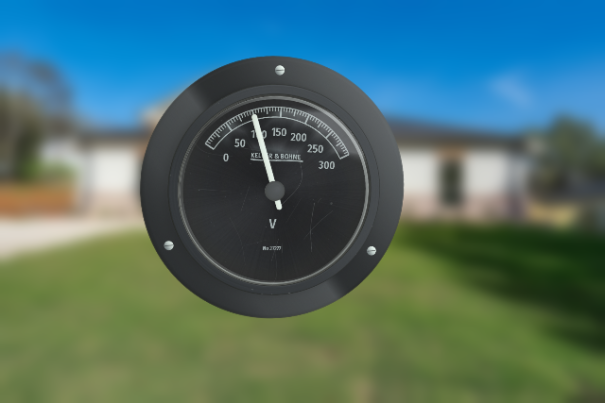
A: 100 (V)
